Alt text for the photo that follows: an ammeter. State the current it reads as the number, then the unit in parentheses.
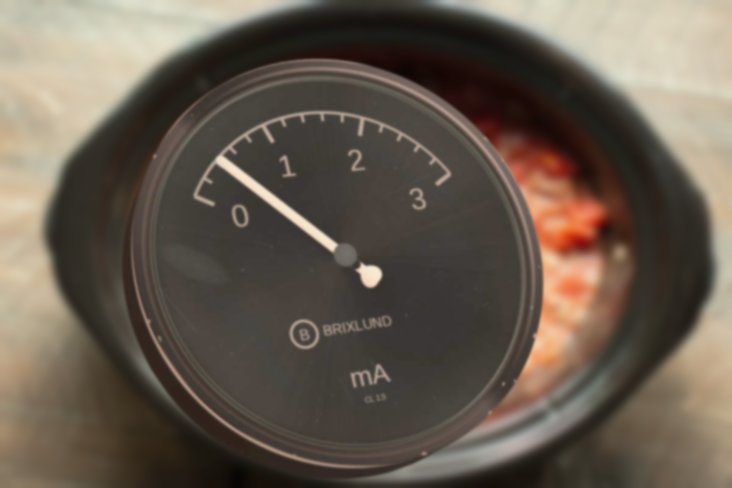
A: 0.4 (mA)
